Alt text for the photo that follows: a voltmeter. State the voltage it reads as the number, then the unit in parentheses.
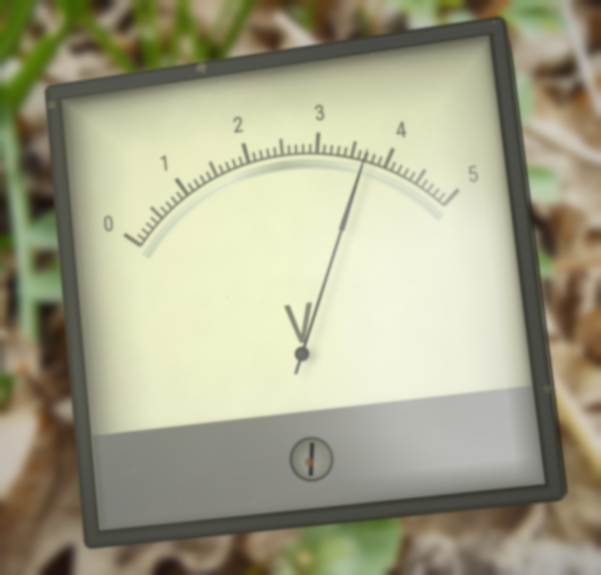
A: 3.7 (V)
